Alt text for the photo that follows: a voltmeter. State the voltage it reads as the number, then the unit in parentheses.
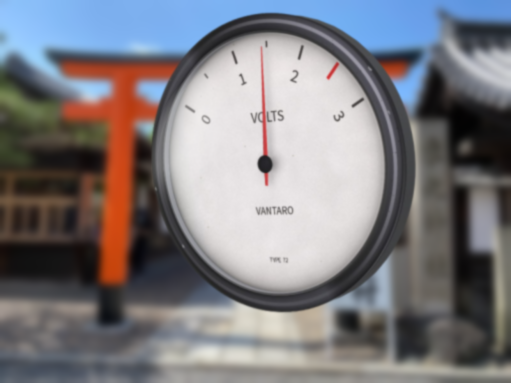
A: 1.5 (V)
